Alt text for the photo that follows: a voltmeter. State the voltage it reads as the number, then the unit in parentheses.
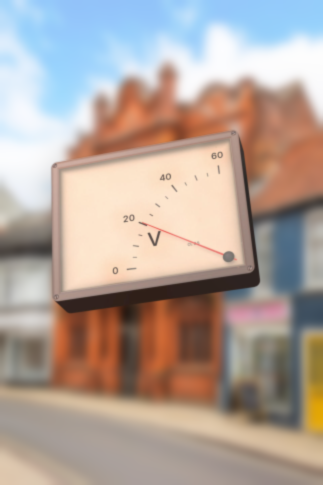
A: 20 (V)
